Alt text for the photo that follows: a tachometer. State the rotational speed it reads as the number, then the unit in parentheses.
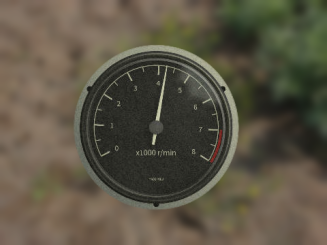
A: 4250 (rpm)
